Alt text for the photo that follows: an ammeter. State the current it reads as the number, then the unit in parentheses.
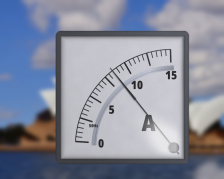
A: 8.5 (A)
